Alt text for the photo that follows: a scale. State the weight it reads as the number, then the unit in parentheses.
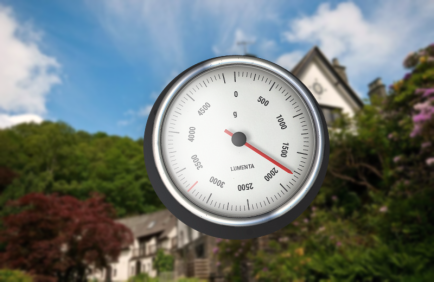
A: 1800 (g)
